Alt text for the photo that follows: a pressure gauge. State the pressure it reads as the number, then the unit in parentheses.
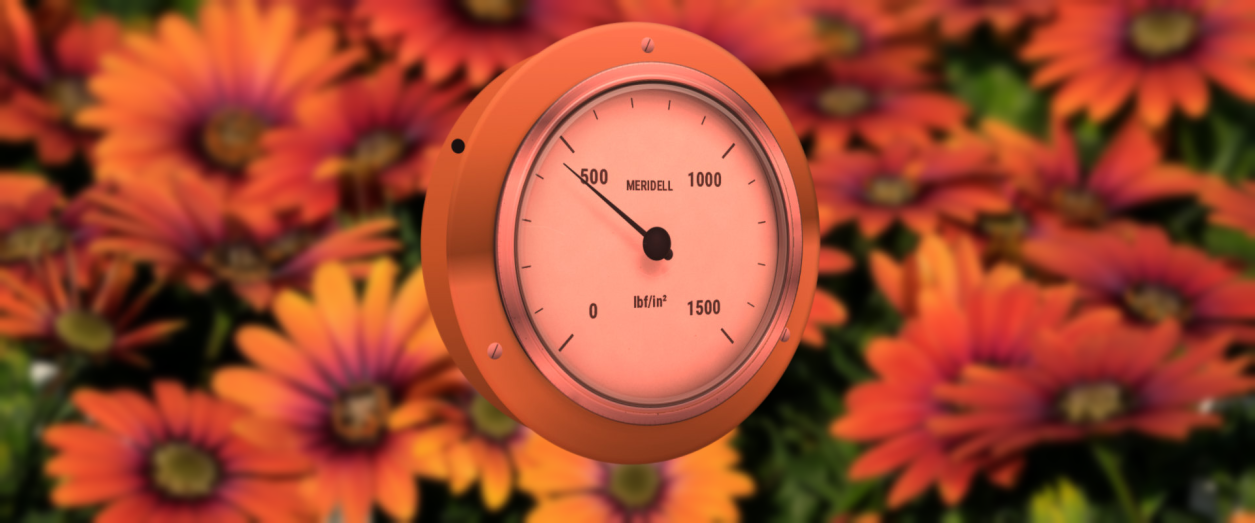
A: 450 (psi)
